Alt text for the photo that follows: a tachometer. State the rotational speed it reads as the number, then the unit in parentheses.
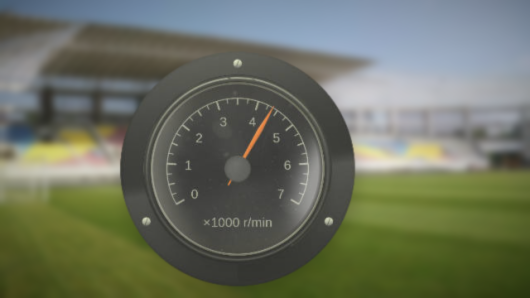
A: 4375 (rpm)
